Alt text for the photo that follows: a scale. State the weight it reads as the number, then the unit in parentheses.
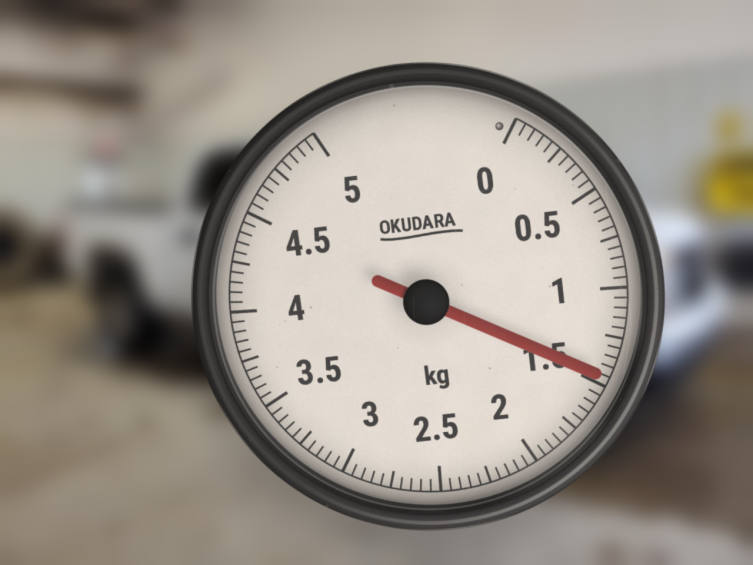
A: 1.45 (kg)
